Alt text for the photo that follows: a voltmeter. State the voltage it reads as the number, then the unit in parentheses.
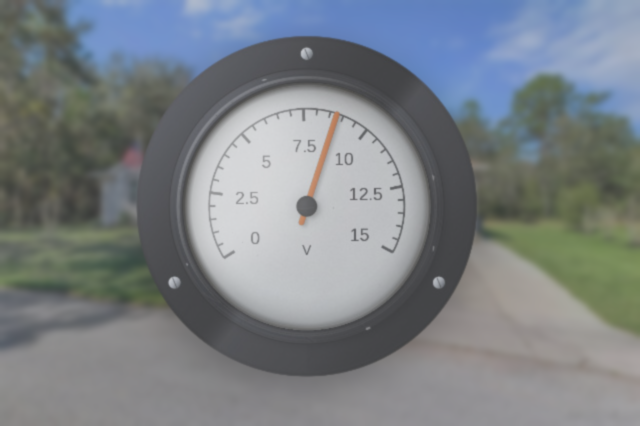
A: 8.75 (V)
